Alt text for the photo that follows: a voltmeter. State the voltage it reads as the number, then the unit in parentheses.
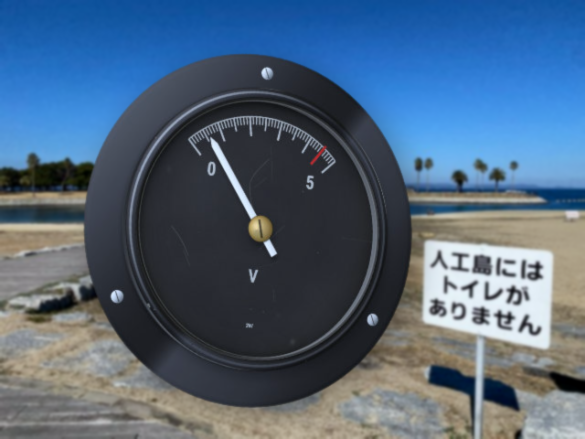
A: 0.5 (V)
